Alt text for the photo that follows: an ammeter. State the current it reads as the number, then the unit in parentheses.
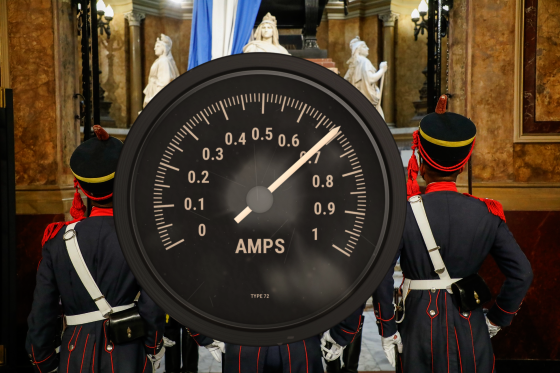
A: 0.69 (A)
